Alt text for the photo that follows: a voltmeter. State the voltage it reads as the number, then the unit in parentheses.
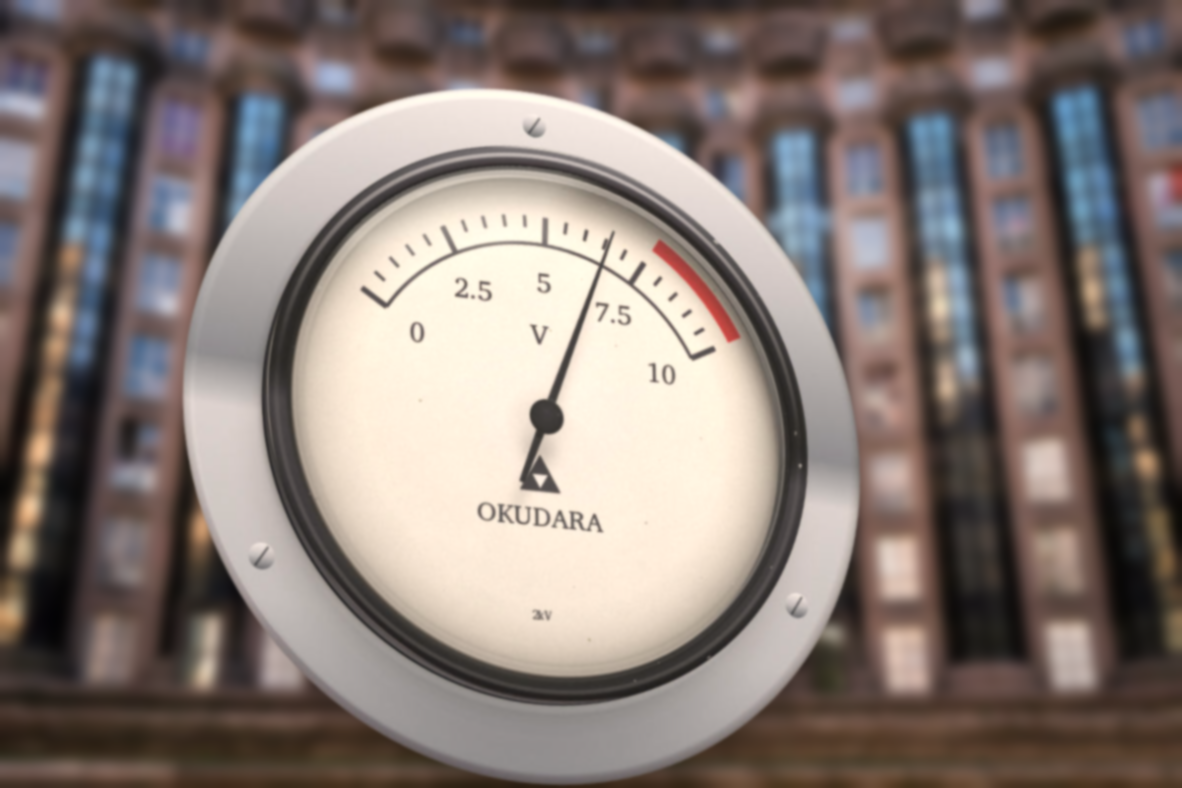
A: 6.5 (V)
